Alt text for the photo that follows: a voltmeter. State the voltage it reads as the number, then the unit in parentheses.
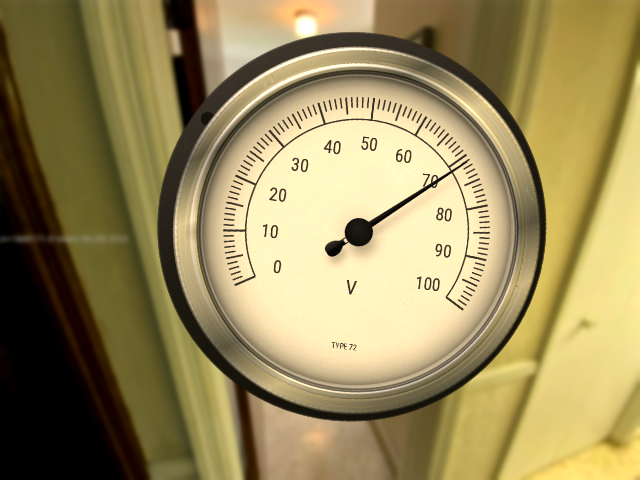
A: 71 (V)
